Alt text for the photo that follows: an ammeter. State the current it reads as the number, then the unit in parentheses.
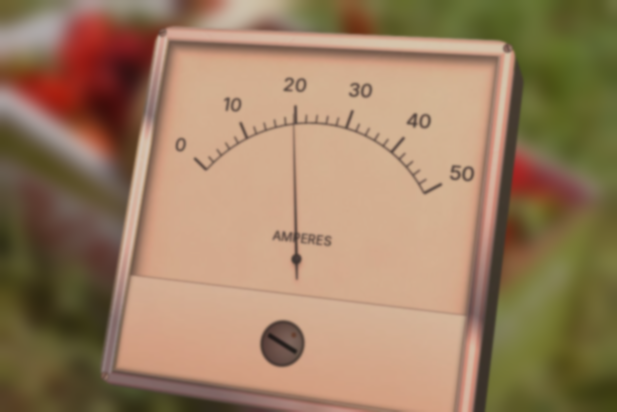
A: 20 (A)
